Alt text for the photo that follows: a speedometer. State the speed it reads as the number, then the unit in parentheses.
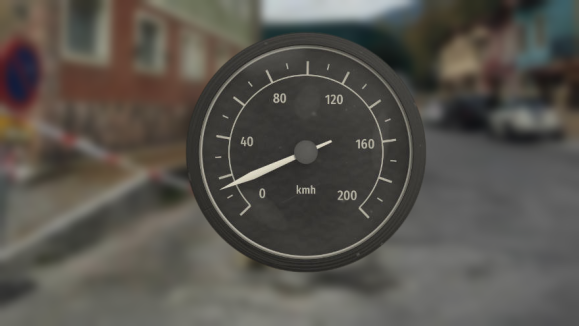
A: 15 (km/h)
